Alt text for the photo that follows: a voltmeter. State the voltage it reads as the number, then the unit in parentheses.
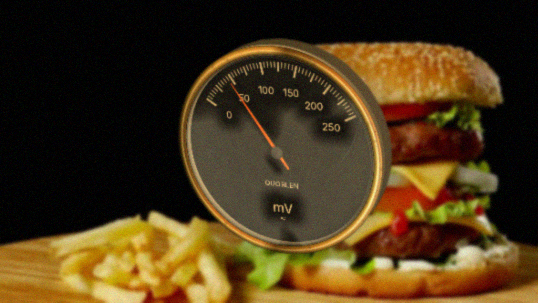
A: 50 (mV)
